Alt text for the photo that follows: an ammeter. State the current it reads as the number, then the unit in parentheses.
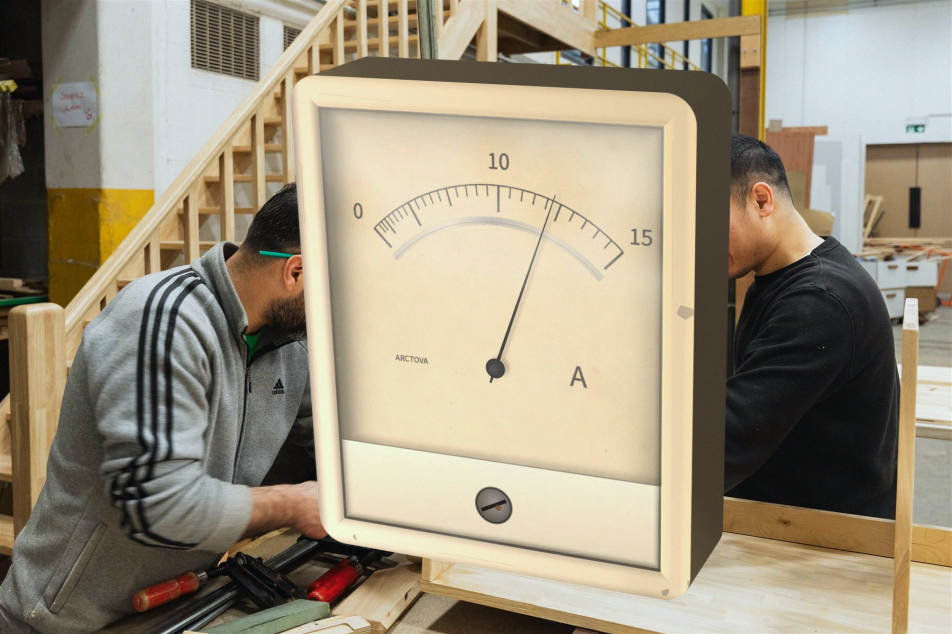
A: 12.25 (A)
